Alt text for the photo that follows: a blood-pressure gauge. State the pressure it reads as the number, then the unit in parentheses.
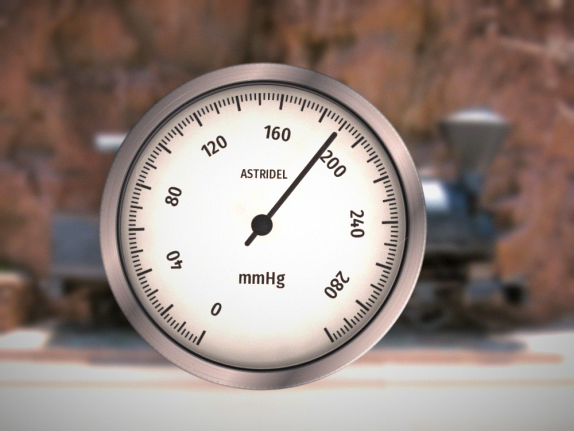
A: 190 (mmHg)
